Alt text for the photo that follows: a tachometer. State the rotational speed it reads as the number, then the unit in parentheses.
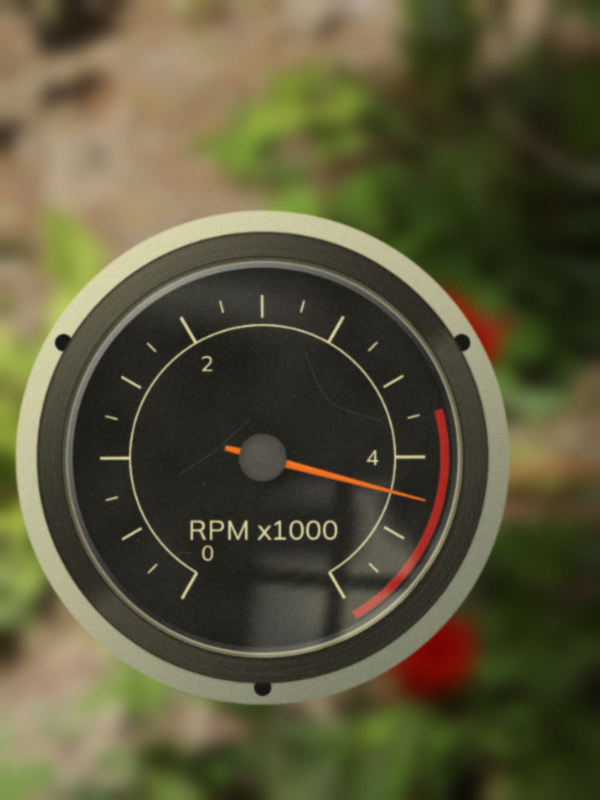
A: 4250 (rpm)
